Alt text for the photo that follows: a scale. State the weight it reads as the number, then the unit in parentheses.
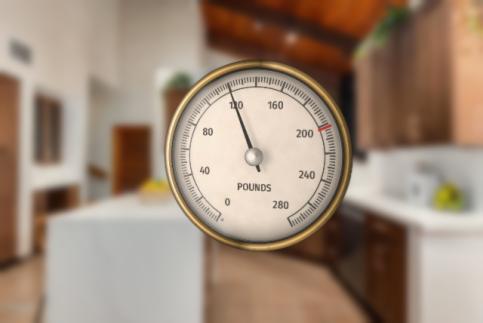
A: 120 (lb)
